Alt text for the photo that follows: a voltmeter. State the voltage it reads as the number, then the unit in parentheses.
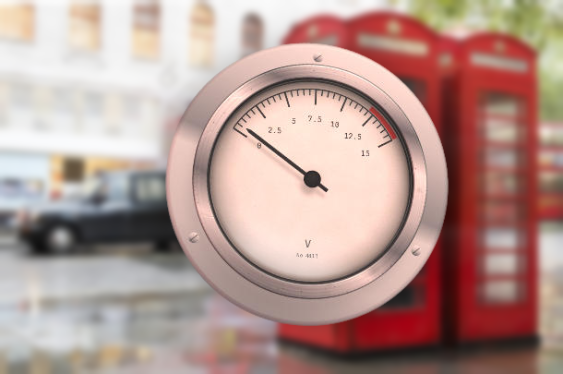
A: 0.5 (V)
